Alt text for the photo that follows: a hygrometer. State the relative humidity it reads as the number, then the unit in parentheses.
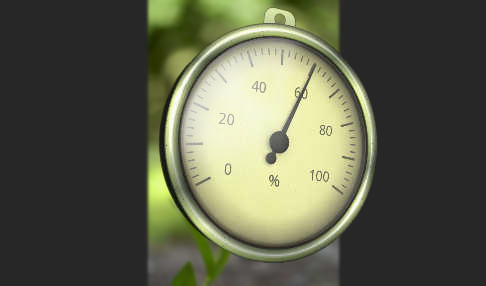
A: 60 (%)
